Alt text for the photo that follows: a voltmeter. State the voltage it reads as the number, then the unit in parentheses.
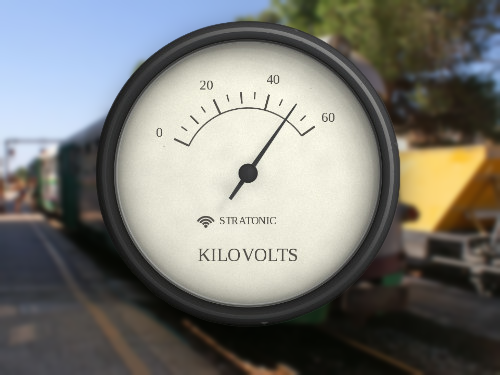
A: 50 (kV)
